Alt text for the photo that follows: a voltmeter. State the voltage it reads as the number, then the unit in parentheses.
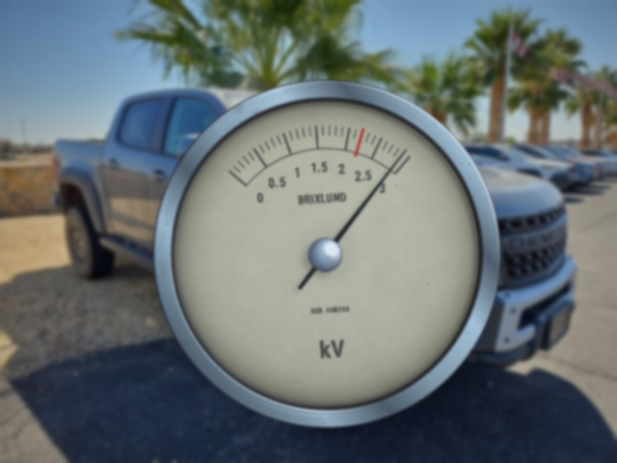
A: 2.9 (kV)
